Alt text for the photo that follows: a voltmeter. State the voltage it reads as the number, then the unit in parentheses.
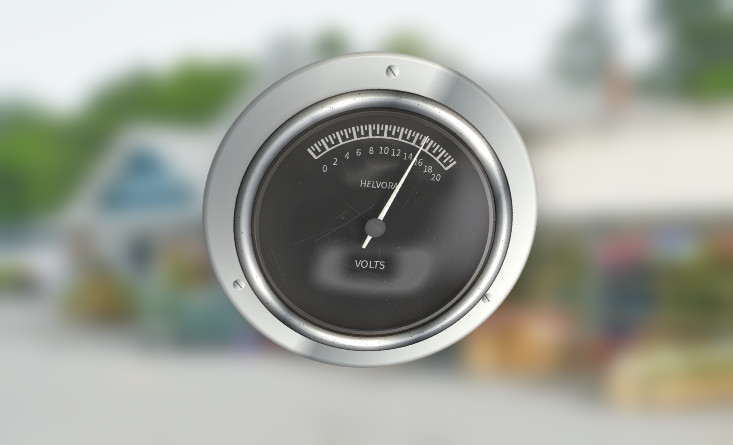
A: 15 (V)
